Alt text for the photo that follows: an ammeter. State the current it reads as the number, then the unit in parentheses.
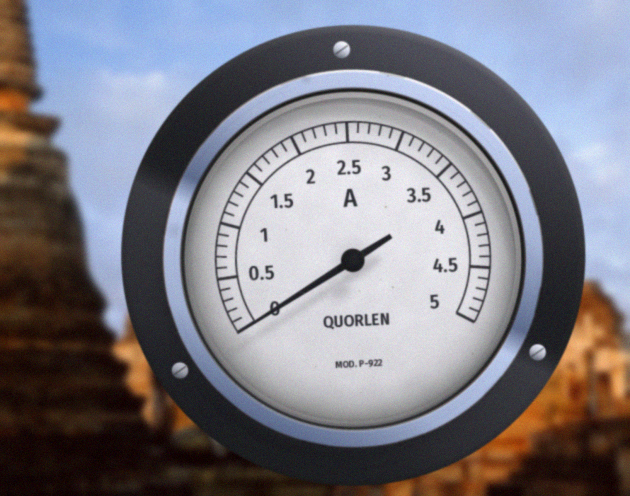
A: 0 (A)
